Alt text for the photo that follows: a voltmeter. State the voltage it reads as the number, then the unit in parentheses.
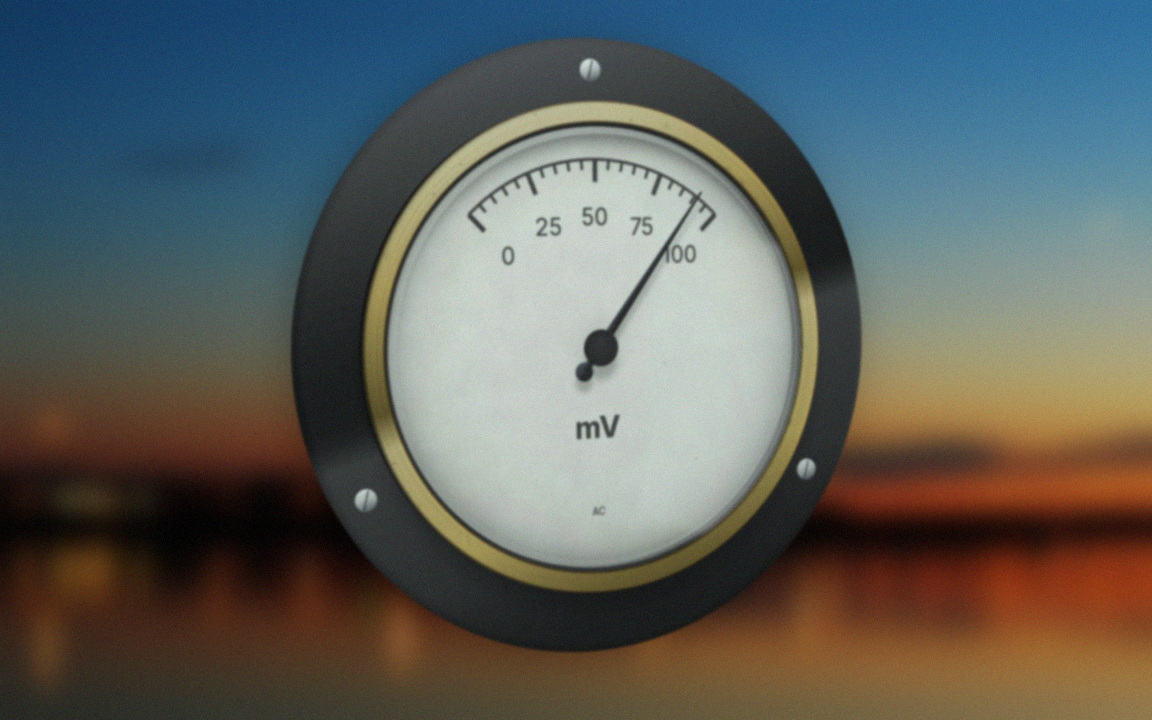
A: 90 (mV)
